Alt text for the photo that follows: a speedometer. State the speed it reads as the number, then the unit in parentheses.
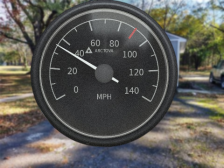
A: 35 (mph)
